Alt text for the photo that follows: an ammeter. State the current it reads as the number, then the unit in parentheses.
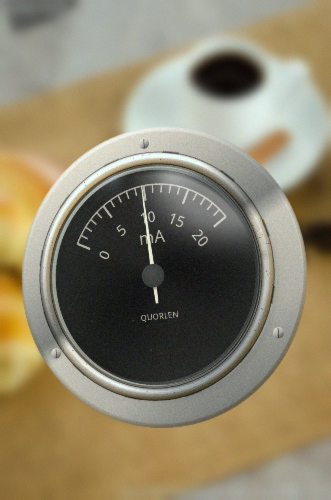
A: 10 (mA)
